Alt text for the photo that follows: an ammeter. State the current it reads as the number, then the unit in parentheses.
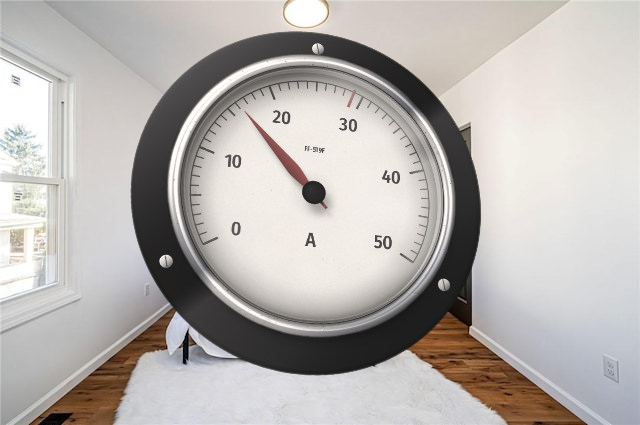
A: 16 (A)
